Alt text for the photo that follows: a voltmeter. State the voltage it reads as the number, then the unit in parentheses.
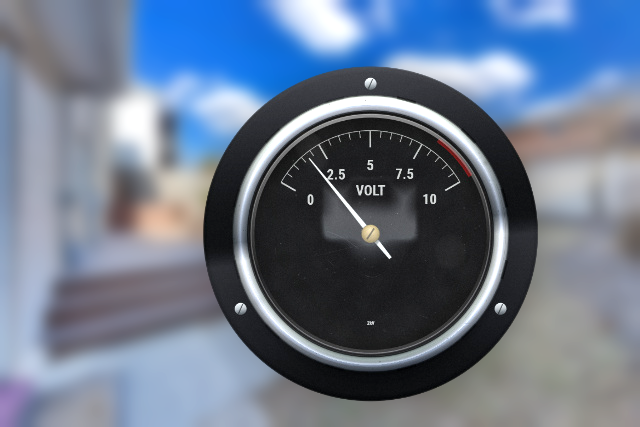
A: 1.75 (V)
